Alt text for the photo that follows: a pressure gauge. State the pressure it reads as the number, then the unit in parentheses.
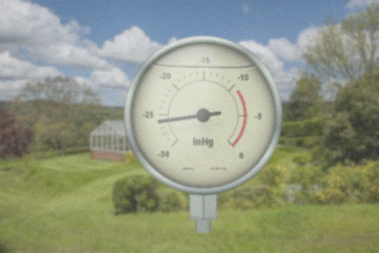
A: -26 (inHg)
